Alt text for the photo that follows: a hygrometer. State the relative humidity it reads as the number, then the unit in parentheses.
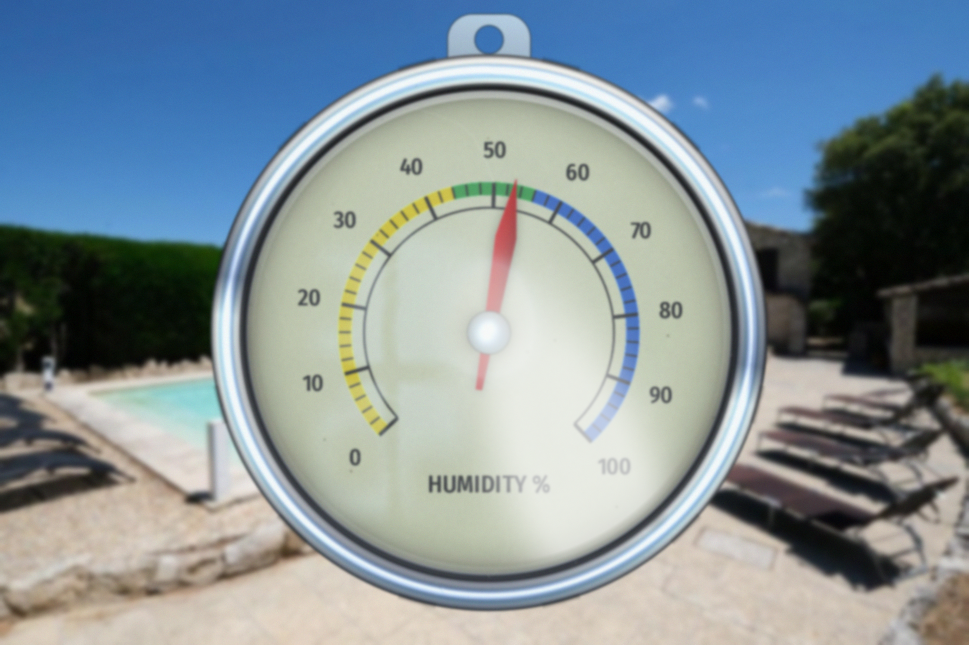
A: 53 (%)
